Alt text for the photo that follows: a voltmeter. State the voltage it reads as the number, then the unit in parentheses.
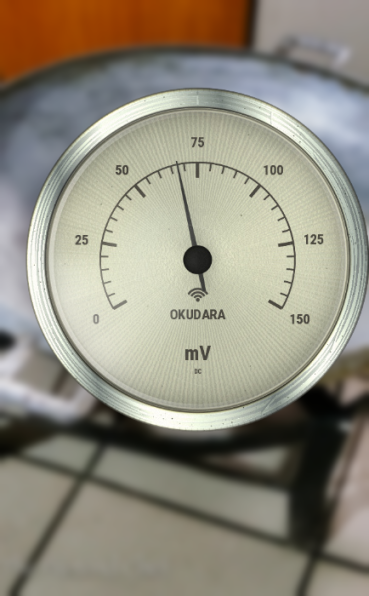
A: 67.5 (mV)
